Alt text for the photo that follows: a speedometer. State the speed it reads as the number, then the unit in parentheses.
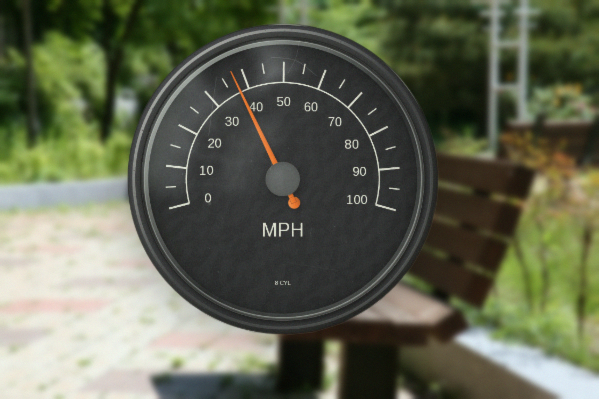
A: 37.5 (mph)
